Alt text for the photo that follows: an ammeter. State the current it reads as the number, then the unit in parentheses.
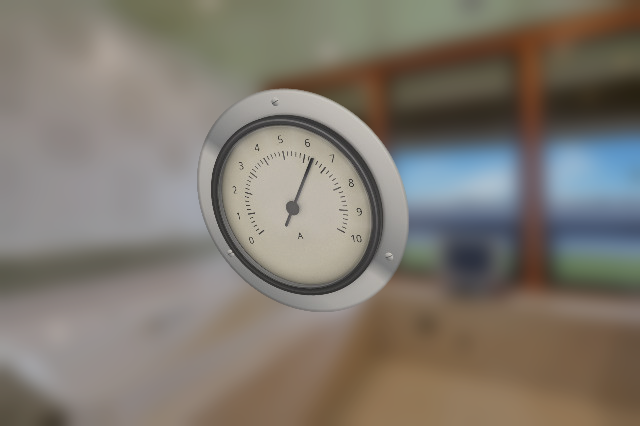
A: 6.4 (A)
